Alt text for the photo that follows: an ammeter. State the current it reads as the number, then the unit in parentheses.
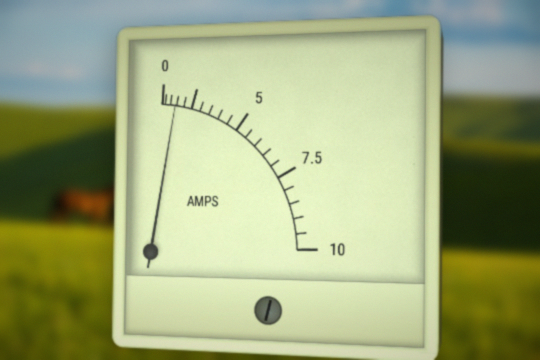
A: 1.5 (A)
